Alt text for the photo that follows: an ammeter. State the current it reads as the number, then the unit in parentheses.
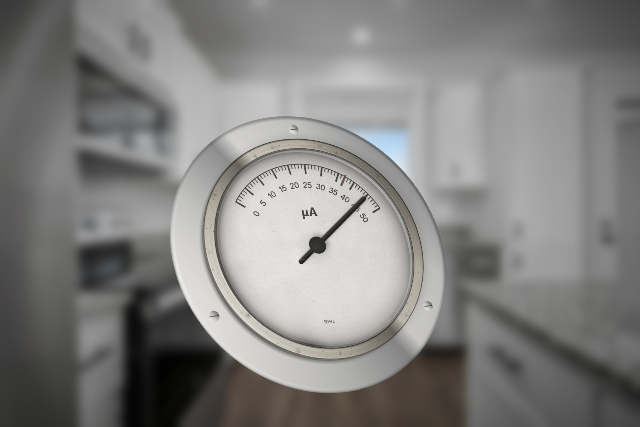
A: 45 (µA)
